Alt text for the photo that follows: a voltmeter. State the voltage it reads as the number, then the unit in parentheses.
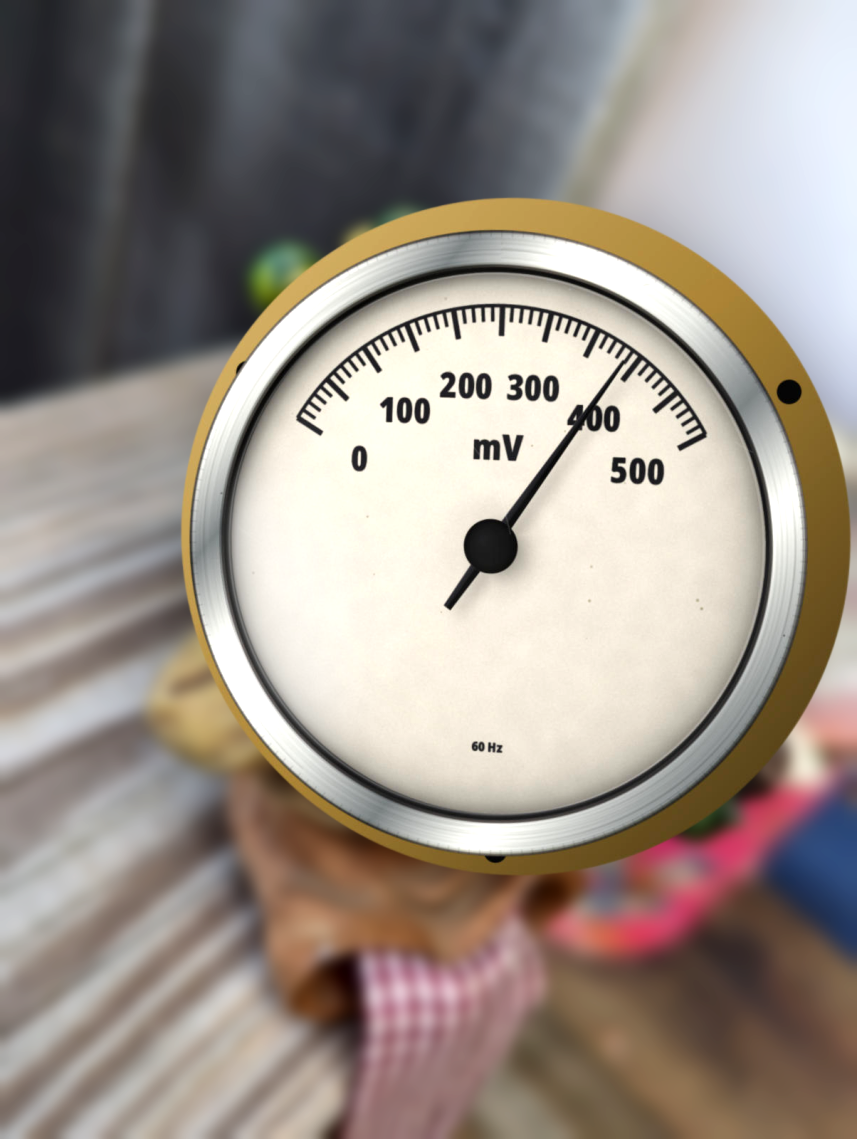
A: 390 (mV)
